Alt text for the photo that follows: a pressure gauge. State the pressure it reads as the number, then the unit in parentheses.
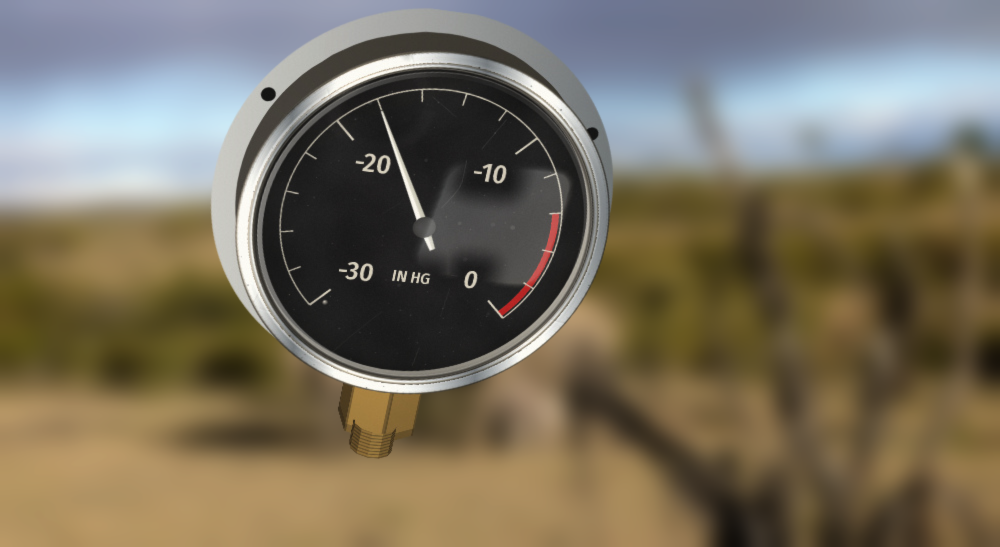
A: -18 (inHg)
